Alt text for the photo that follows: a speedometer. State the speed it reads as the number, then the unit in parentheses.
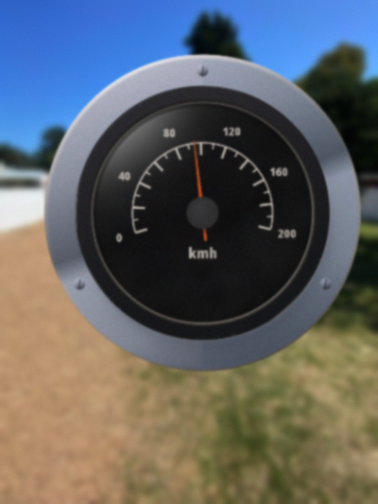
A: 95 (km/h)
